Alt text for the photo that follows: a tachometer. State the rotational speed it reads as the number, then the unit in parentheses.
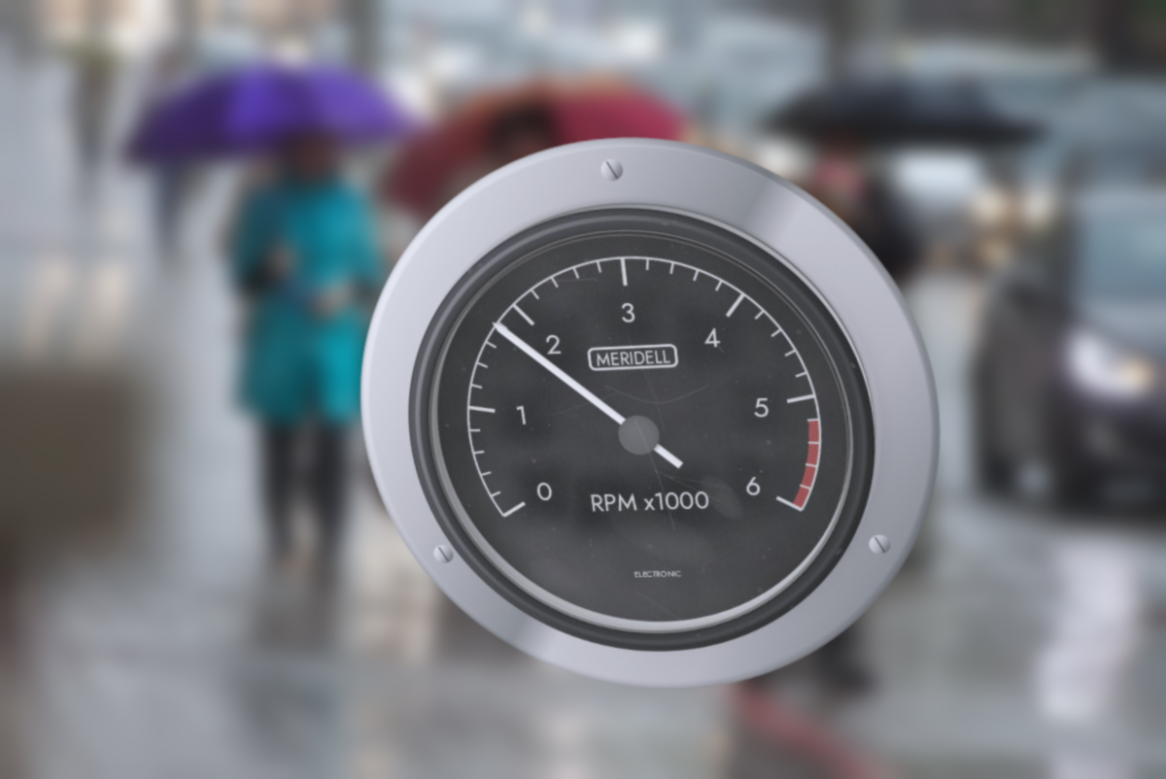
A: 1800 (rpm)
